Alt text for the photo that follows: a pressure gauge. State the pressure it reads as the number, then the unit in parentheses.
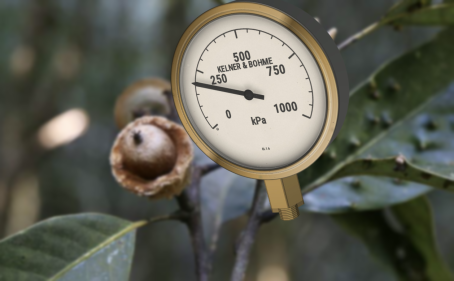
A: 200 (kPa)
